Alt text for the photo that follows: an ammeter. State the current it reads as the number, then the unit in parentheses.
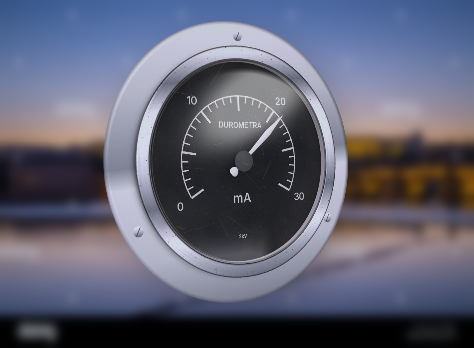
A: 21 (mA)
